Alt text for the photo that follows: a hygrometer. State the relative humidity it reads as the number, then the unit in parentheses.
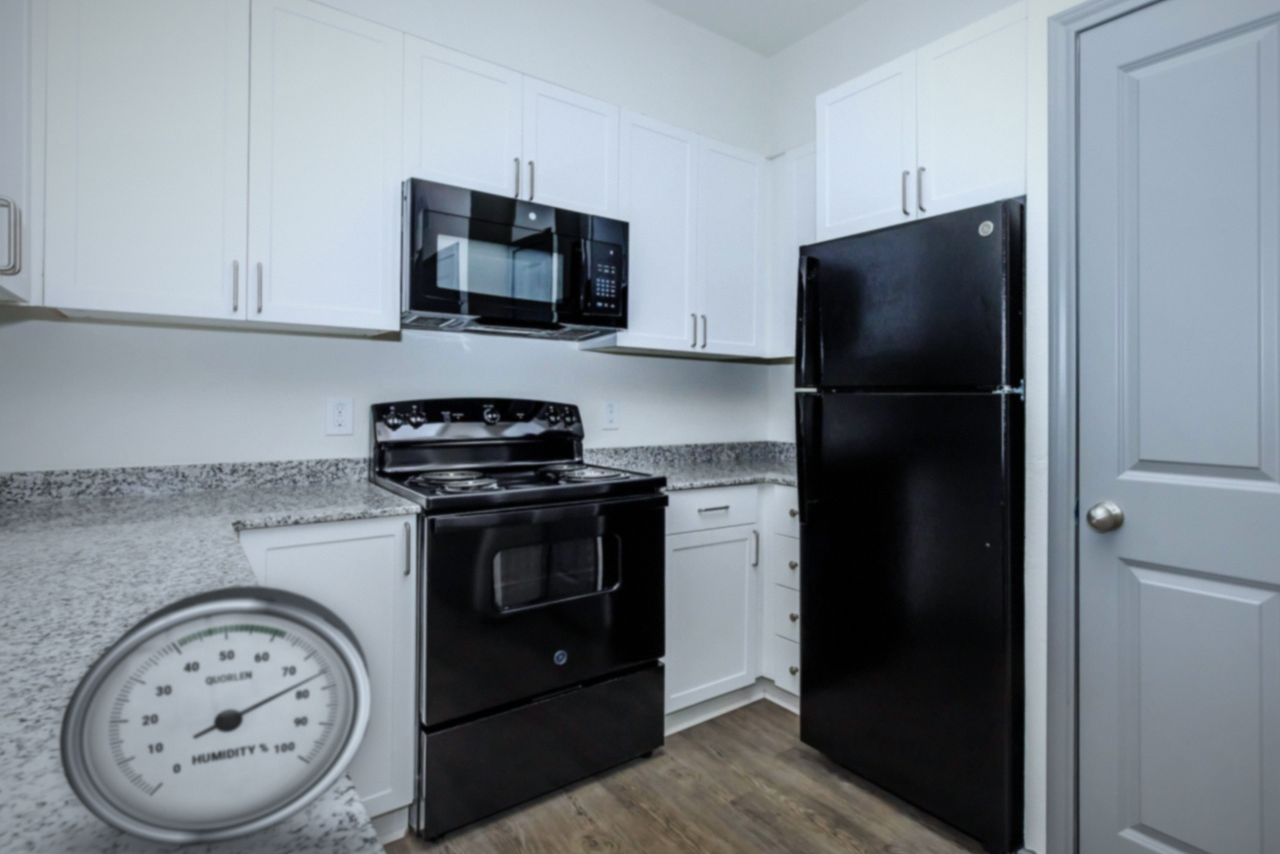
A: 75 (%)
